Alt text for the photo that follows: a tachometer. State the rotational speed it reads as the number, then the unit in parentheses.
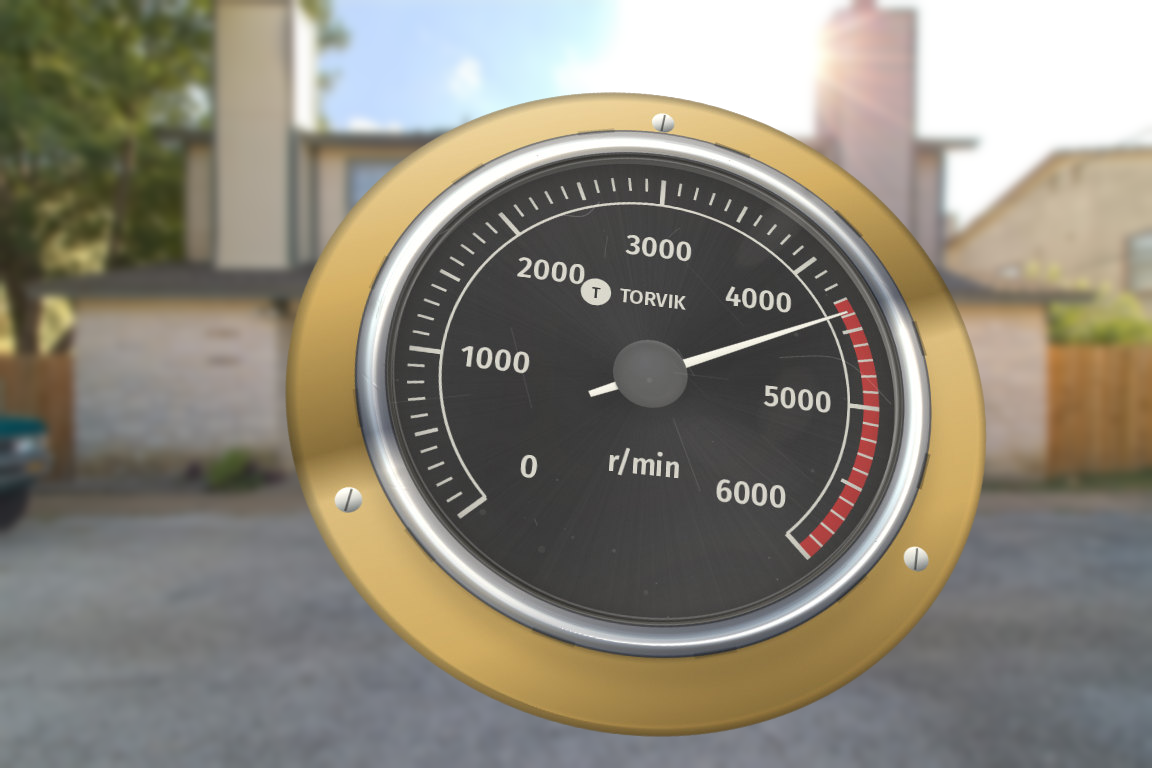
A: 4400 (rpm)
